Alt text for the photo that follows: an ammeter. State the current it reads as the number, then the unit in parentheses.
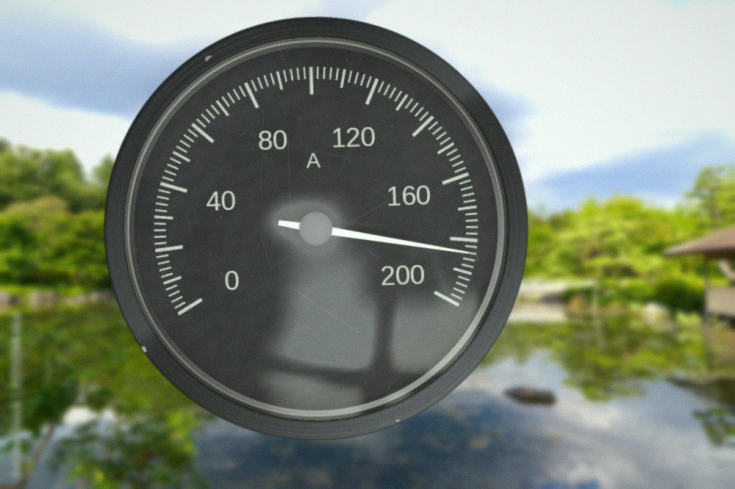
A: 184 (A)
